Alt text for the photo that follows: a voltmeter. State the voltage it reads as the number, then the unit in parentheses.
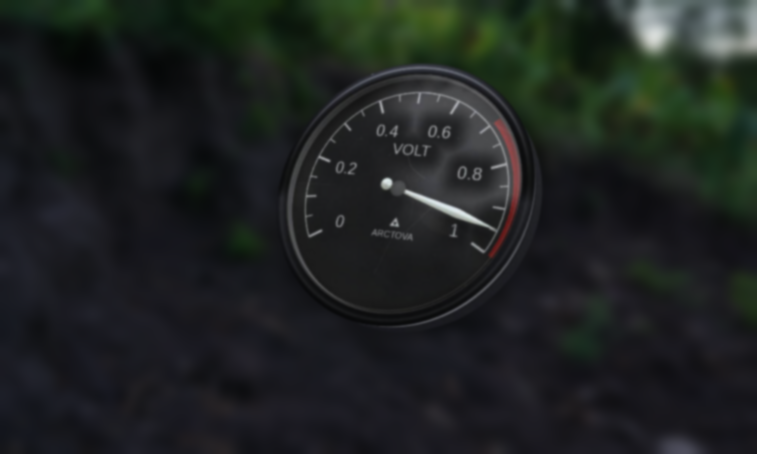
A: 0.95 (V)
